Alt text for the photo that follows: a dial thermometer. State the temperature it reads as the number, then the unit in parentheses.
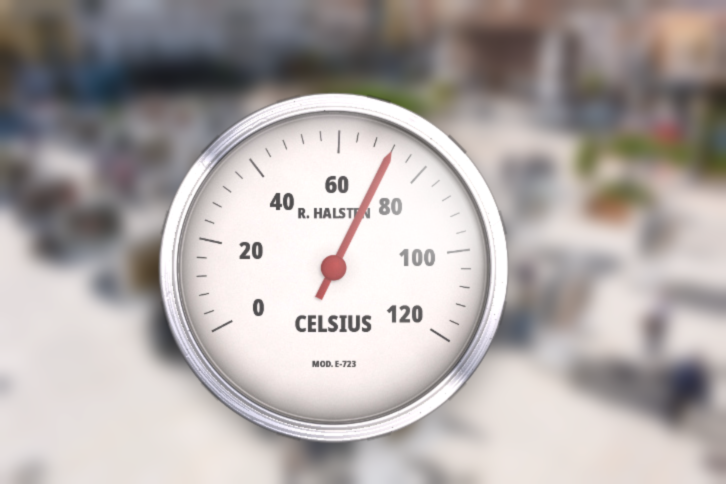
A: 72 (°C)
